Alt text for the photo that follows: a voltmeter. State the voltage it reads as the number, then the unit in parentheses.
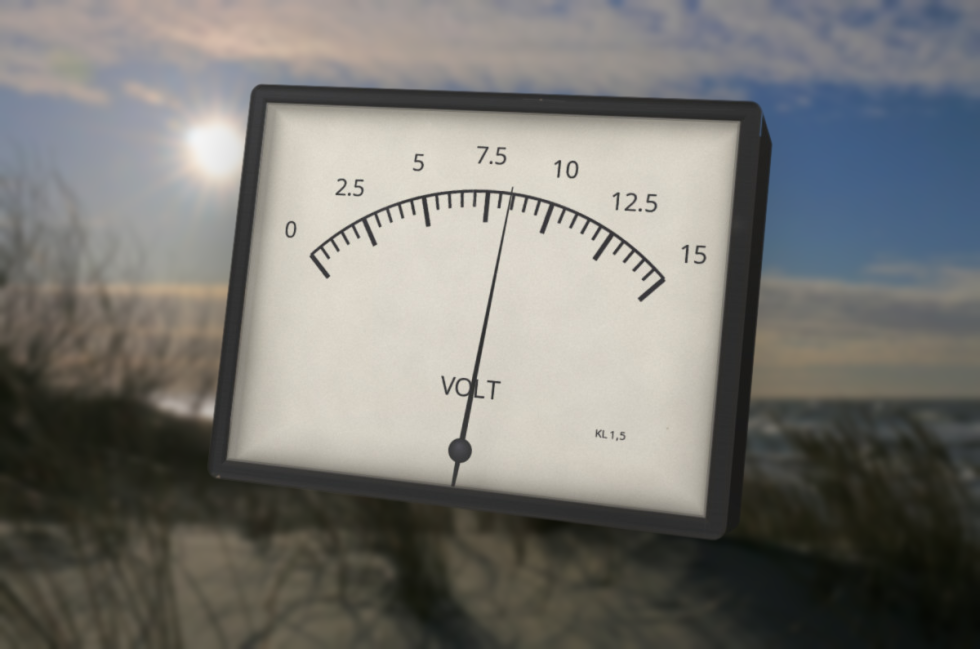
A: 8.5 (V)
